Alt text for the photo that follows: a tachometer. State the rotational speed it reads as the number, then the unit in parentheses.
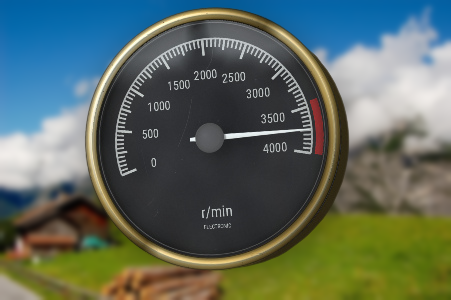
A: 3750 (rpm)
